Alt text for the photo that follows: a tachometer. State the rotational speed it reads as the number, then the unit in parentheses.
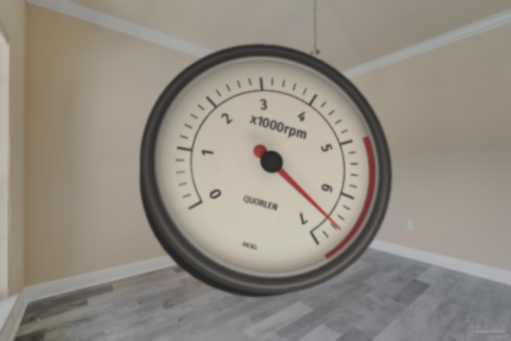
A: 6600 (rpm)
